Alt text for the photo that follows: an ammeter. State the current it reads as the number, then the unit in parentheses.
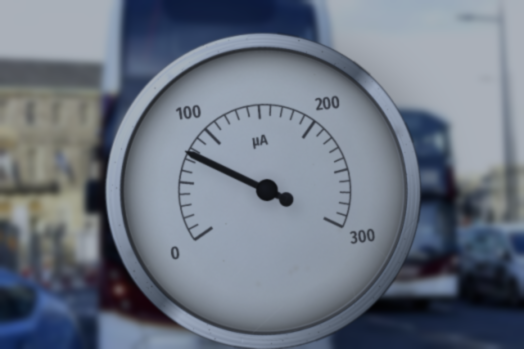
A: 75 (µA)
